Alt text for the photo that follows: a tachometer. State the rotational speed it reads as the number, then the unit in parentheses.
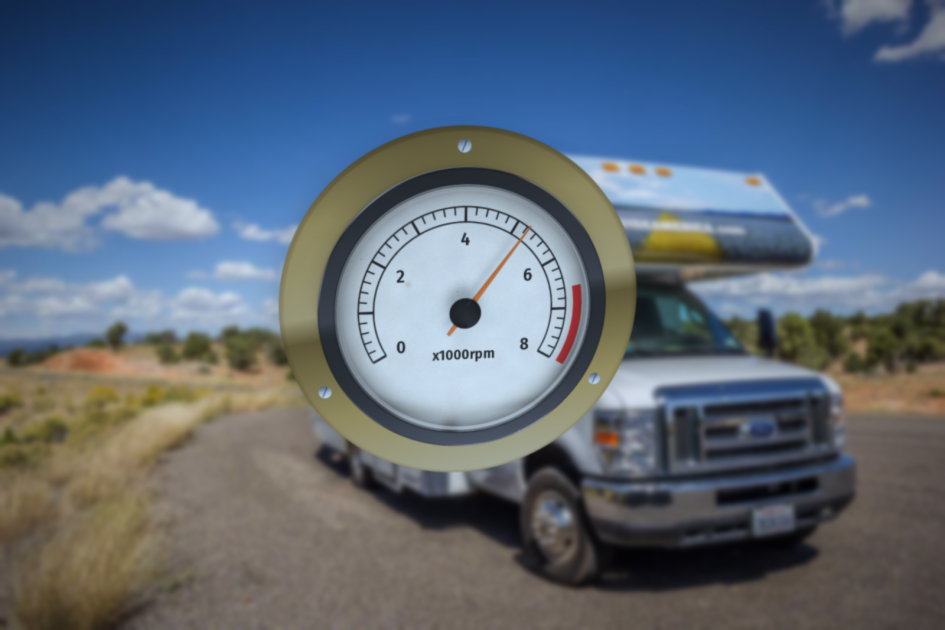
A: 5200 (rpm)
